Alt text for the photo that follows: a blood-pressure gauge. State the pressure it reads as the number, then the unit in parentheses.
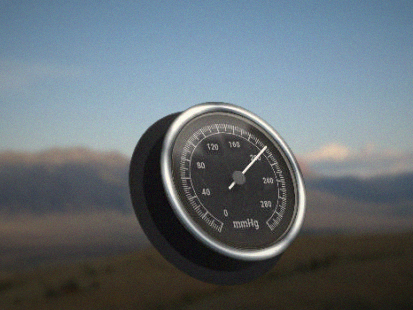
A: 200 (mmHg)
